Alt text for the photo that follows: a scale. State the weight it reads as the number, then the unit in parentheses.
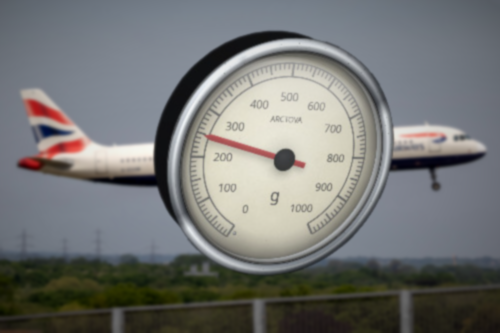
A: 250 (g)
